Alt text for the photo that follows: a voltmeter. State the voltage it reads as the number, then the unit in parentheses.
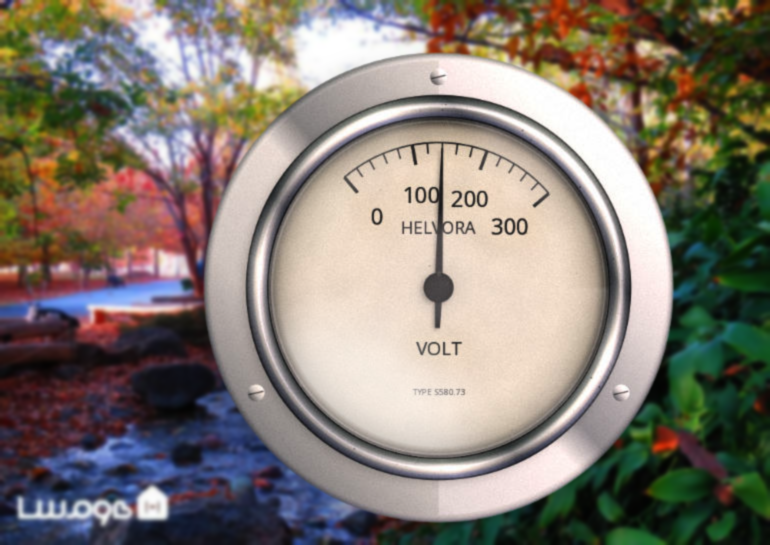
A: 140 (V)
